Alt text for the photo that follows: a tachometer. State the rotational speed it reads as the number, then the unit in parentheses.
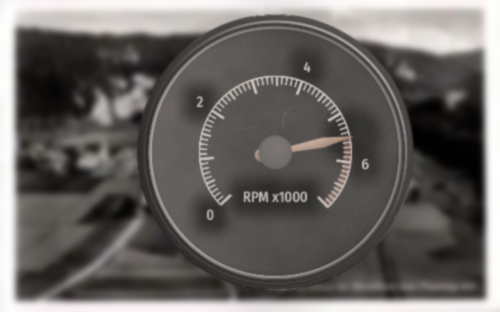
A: 5500 (rpm)
